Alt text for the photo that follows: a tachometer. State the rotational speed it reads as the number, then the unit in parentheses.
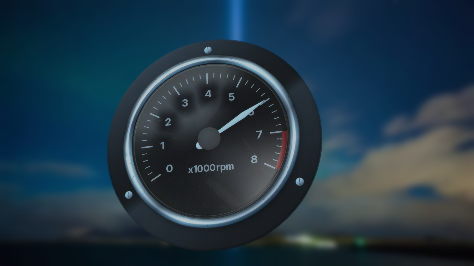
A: 6000 (rpm)
